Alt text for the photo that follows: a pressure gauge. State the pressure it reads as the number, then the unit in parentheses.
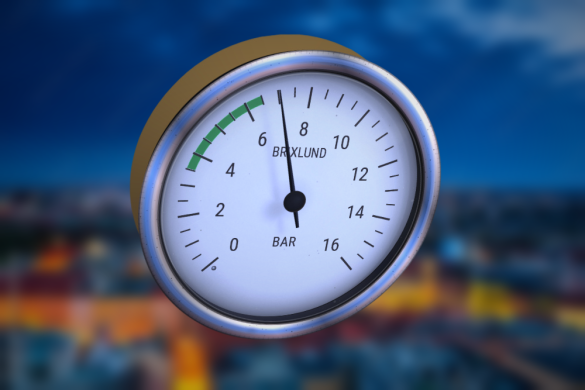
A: 7 (bar)
